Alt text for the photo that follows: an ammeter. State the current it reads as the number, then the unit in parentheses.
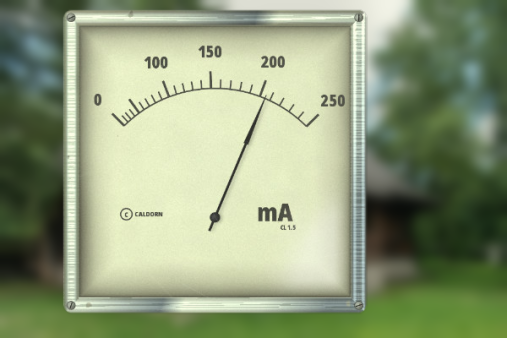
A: 205 (mA)
